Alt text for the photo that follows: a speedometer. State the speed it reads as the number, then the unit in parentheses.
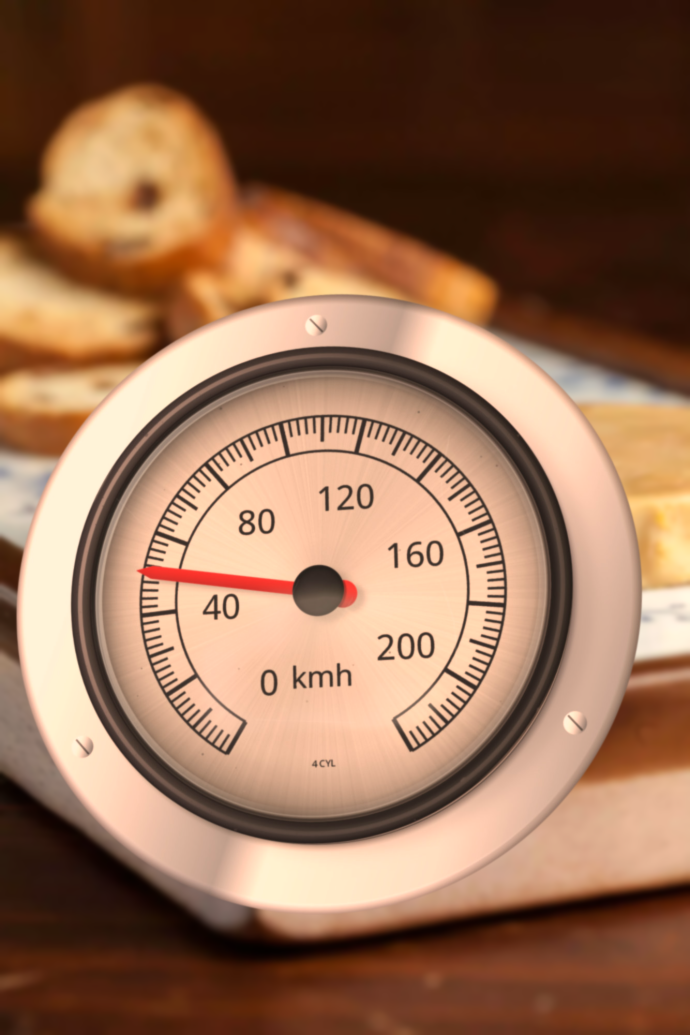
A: 50 (km/h)
